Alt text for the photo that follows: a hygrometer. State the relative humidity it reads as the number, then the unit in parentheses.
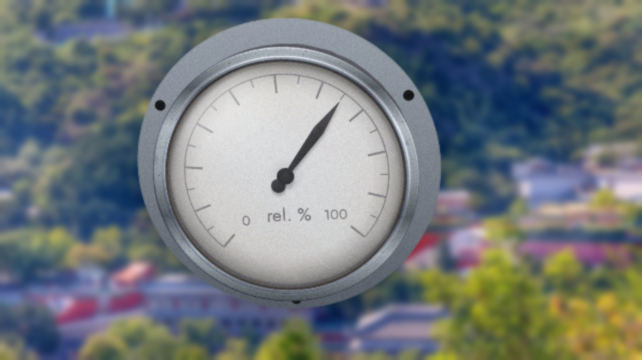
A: 65 (%)
